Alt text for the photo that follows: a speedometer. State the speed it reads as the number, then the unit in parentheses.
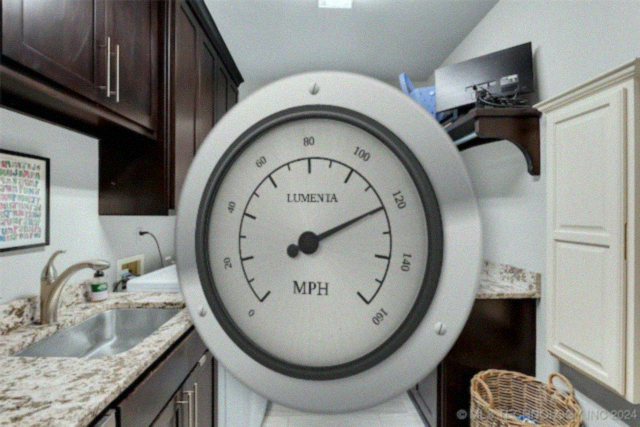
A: 120 (mph)
